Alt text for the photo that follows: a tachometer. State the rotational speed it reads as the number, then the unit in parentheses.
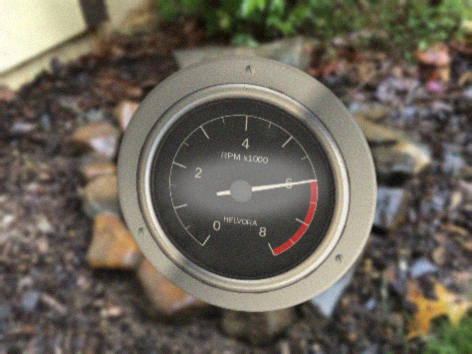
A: 6000 (rpm)
